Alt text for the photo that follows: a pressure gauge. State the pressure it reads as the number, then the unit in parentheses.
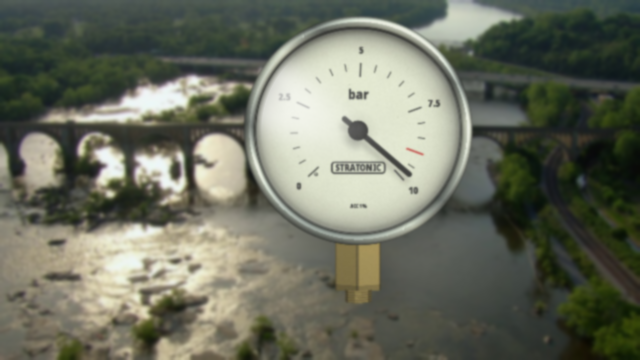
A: 9.75 (bar)
